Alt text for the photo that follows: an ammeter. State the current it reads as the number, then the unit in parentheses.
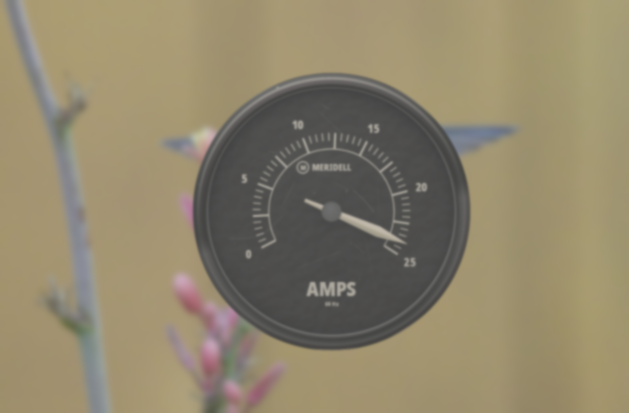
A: 24 (A)
